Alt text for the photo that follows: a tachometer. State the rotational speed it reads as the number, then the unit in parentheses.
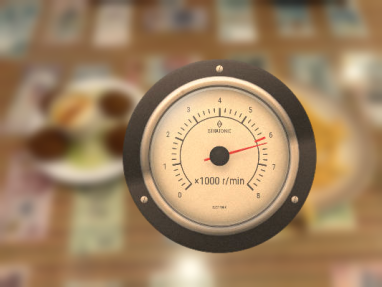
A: 6200 (rpm)
